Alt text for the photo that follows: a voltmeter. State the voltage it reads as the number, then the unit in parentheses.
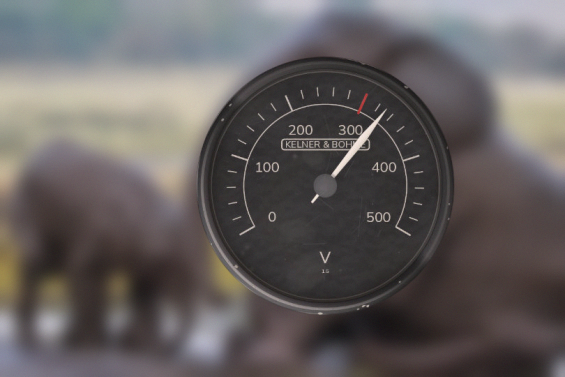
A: 330 (V)
